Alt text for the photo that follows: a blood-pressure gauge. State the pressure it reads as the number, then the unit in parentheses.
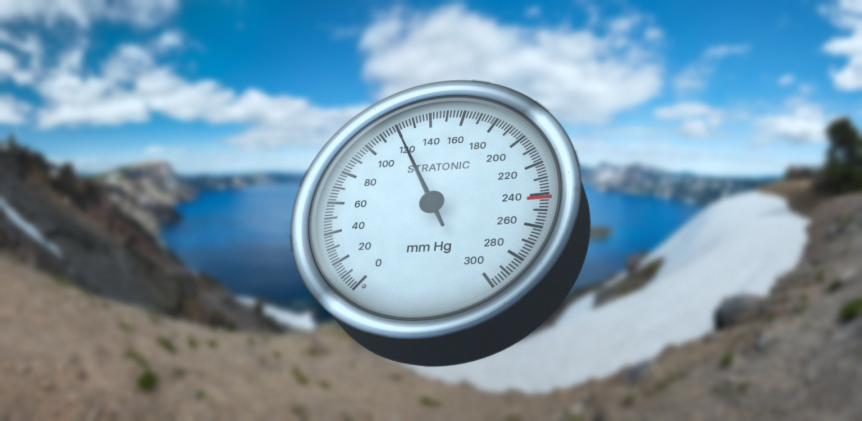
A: 120 (mmHg)
